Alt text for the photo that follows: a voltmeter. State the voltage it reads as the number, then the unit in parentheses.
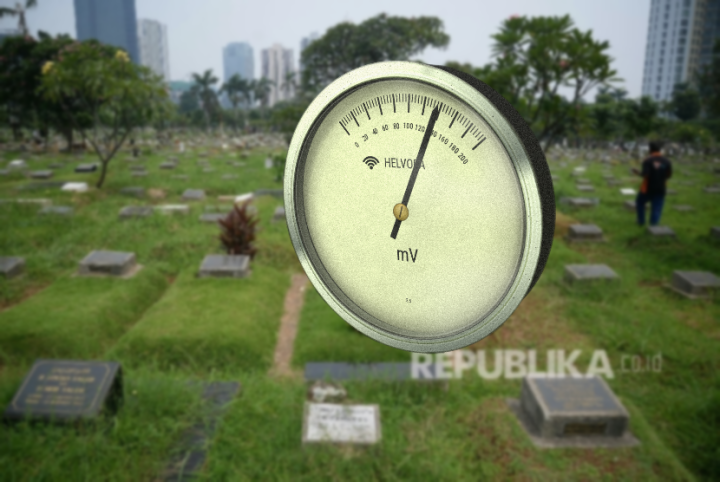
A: 140 (mV)
